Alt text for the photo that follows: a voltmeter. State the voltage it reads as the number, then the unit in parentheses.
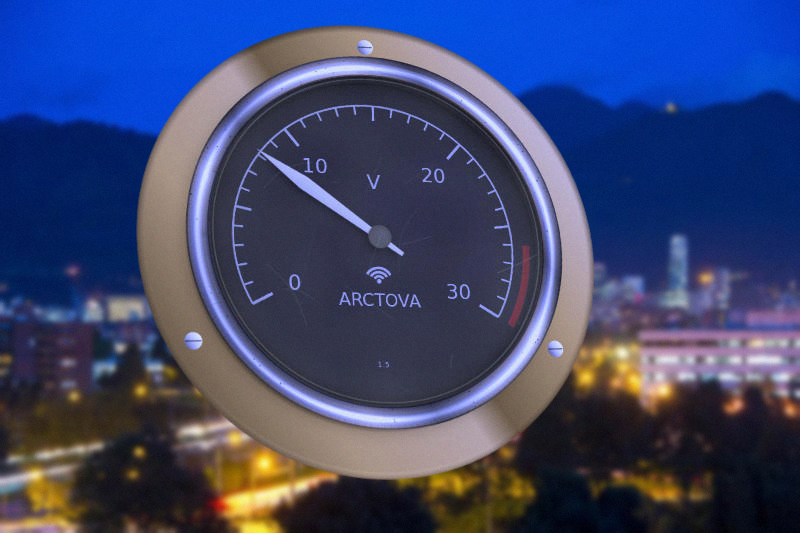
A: 8 (V)
